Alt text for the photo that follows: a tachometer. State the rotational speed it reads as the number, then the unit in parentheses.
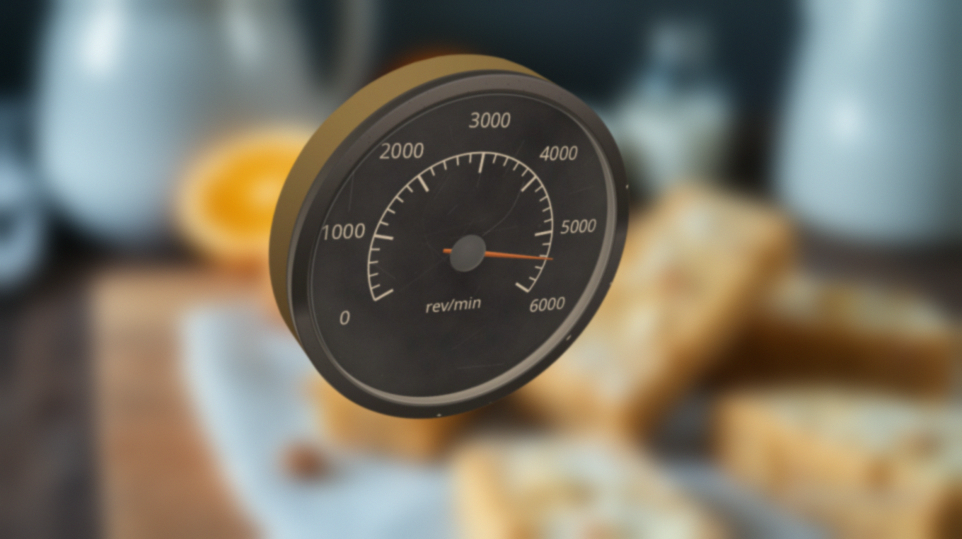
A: 5400 (rpm)
